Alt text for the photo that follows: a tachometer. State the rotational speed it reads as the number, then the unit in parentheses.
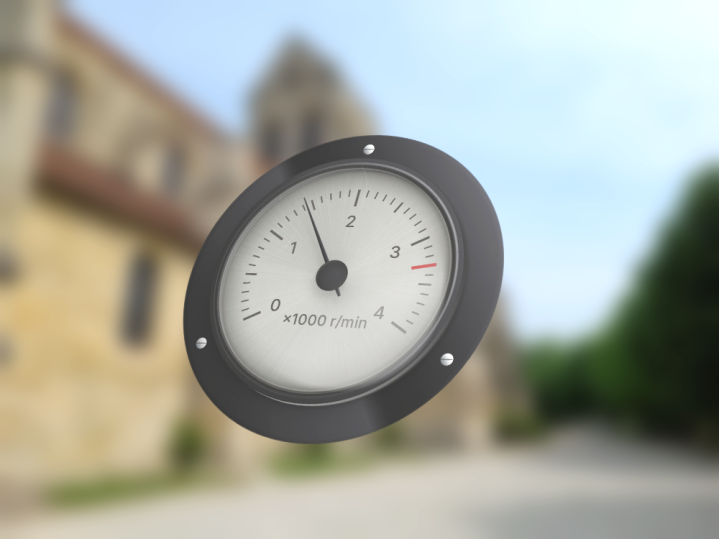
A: 1450 (rpm)
